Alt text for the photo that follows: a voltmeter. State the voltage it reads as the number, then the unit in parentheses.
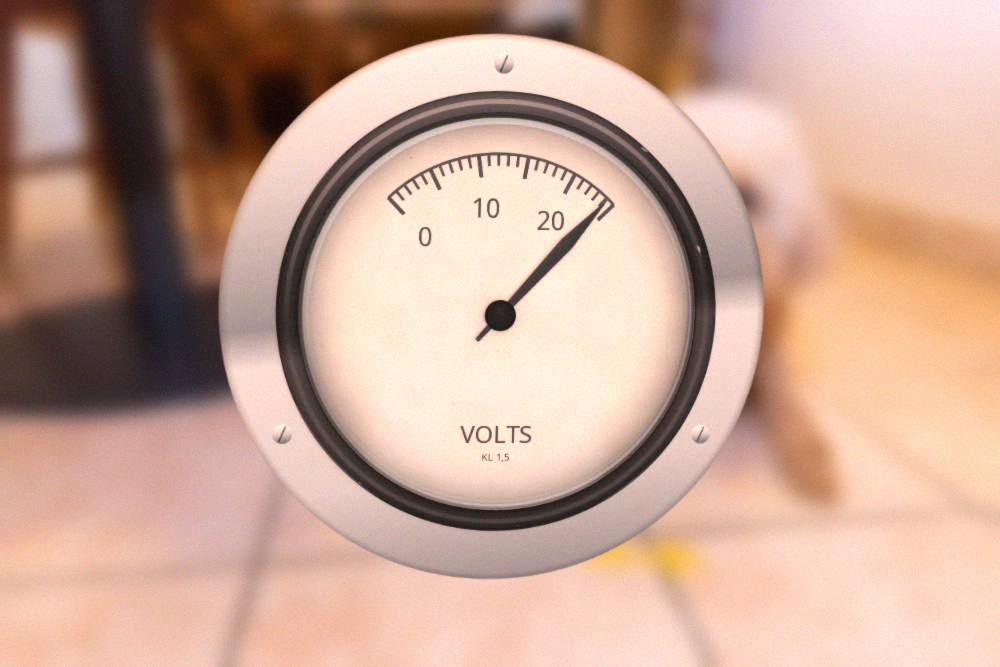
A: 24 (V)
